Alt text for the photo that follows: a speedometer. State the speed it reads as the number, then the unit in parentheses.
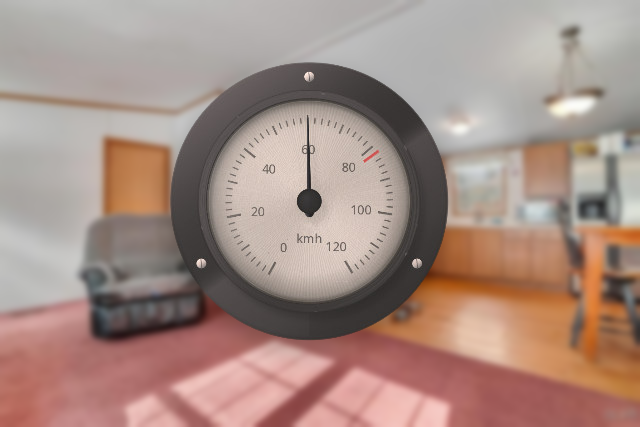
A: 60 (km/h)
